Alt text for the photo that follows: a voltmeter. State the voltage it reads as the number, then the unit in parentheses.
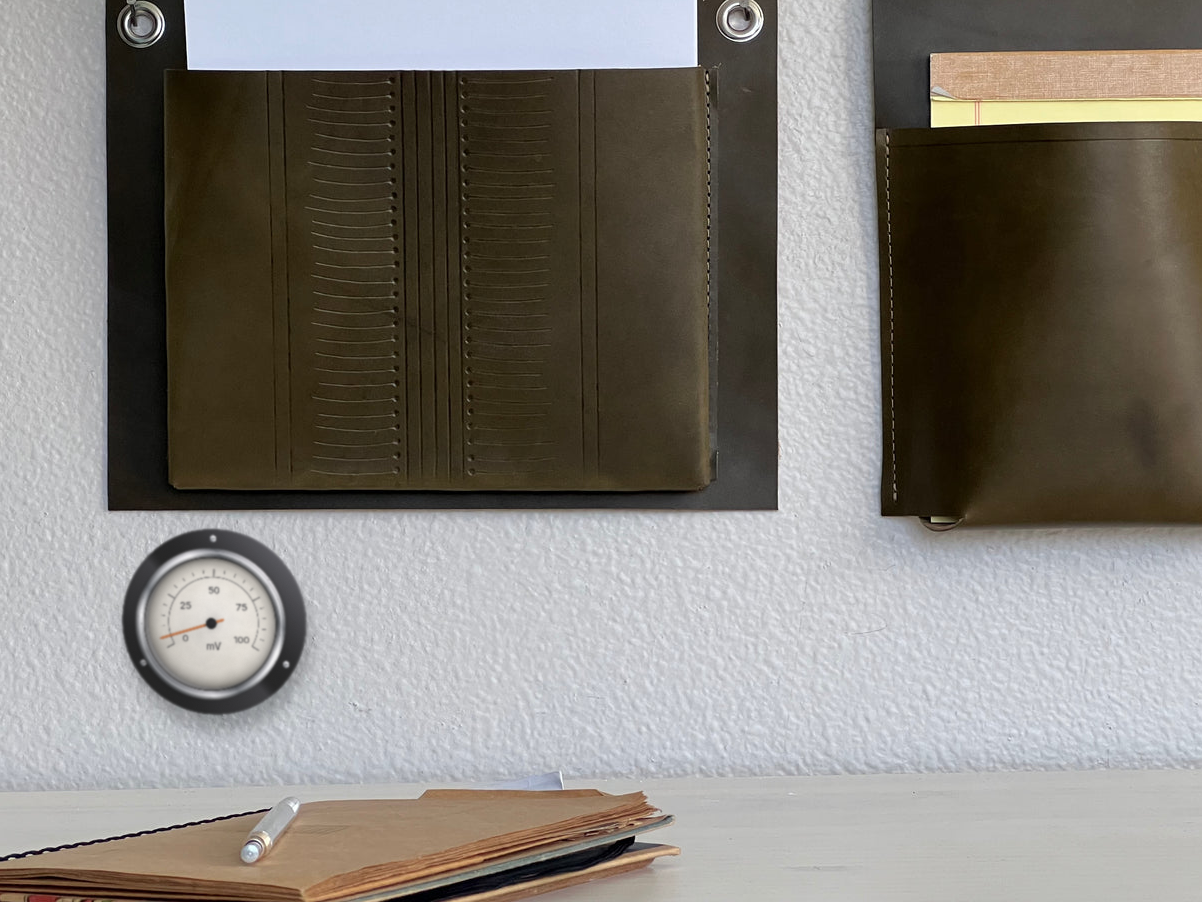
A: 5 (mV)
